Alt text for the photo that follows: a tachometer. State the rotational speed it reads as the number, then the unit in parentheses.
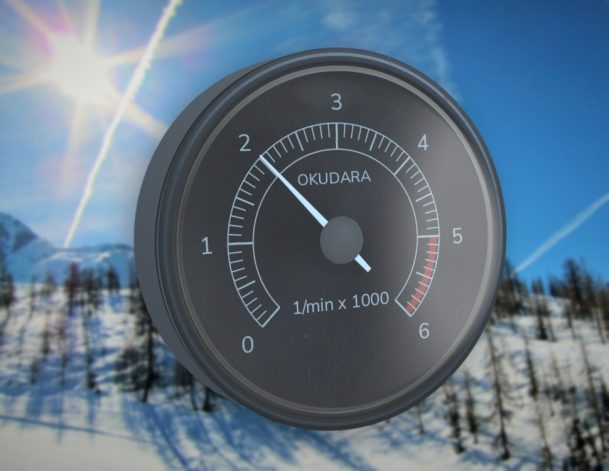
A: 2000 (rpm)
